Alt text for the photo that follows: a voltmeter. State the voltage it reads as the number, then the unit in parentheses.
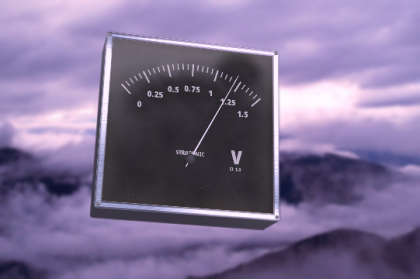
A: 1.2 (V)
